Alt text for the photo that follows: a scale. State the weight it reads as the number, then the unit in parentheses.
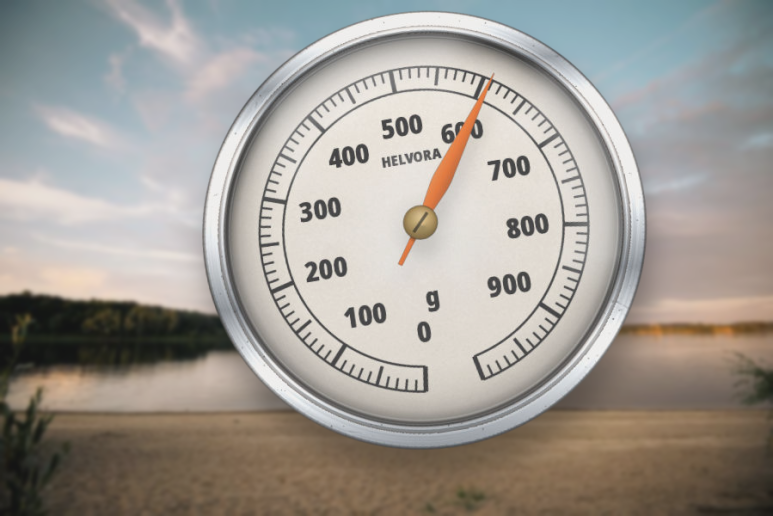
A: 610 (g)
